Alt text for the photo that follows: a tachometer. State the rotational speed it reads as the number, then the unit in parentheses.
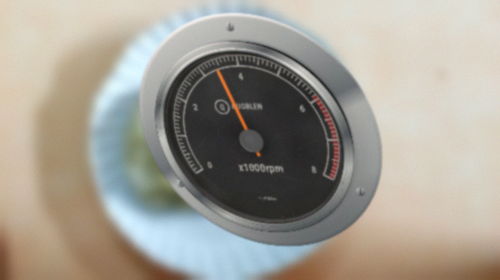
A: 3500 (rpm)
